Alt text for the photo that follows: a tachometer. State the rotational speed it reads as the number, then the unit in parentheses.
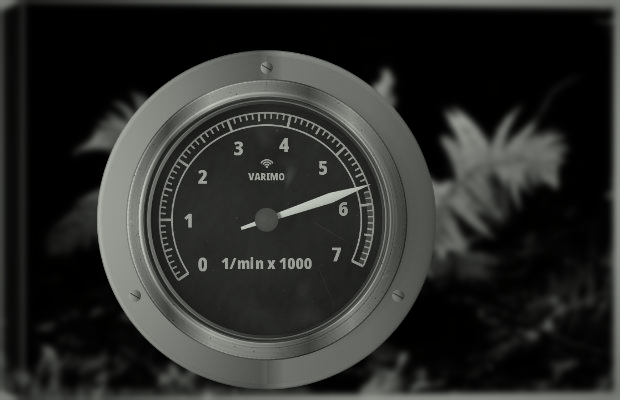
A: 5700 (rpm)
